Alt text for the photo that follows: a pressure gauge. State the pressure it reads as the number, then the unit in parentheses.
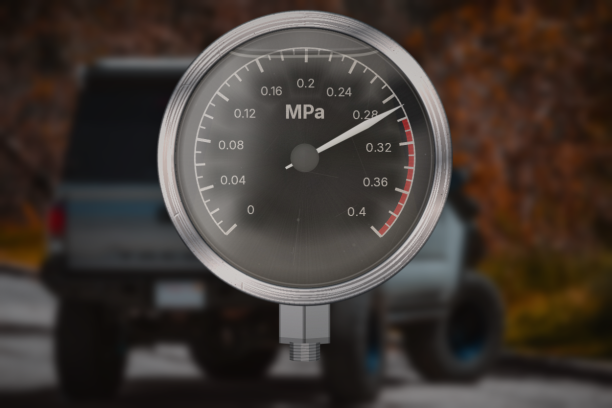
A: 0.29 (MPa)
